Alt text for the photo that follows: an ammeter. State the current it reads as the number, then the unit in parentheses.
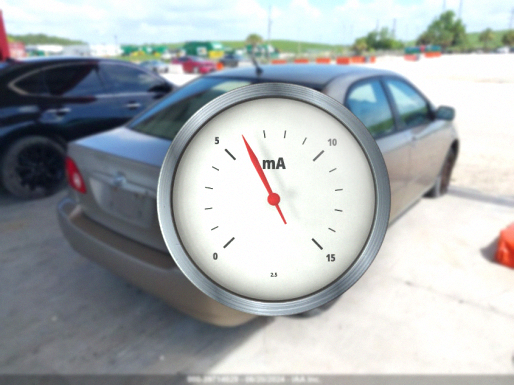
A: 6 (mA)
